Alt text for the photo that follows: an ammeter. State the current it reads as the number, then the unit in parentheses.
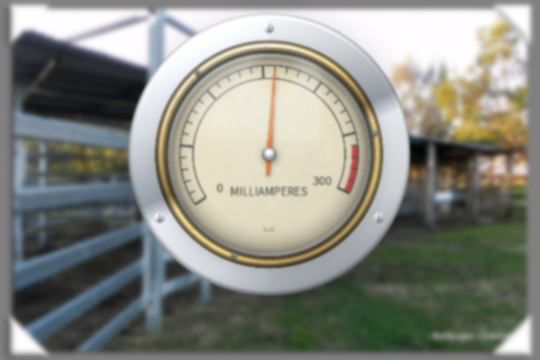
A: 160 (mA)
